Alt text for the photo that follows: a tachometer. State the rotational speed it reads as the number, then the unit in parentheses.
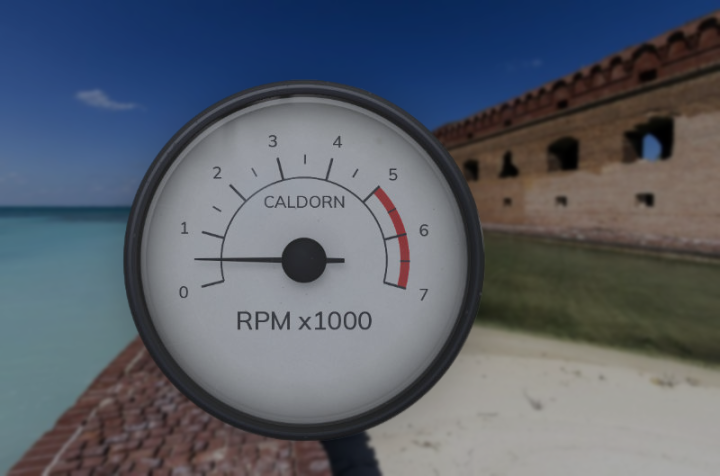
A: 500 (rpm)
